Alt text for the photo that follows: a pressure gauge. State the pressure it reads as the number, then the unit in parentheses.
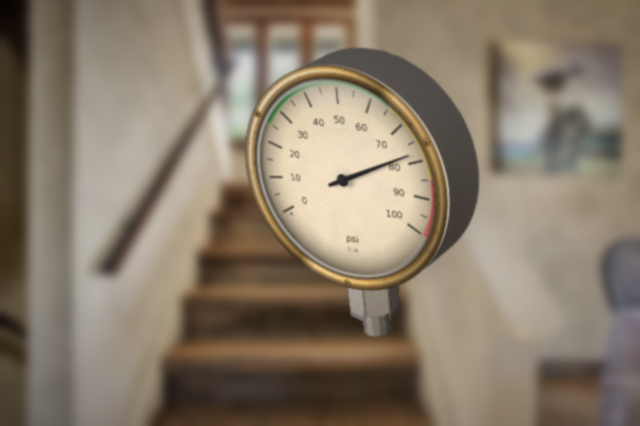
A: 77.5 (psi)
